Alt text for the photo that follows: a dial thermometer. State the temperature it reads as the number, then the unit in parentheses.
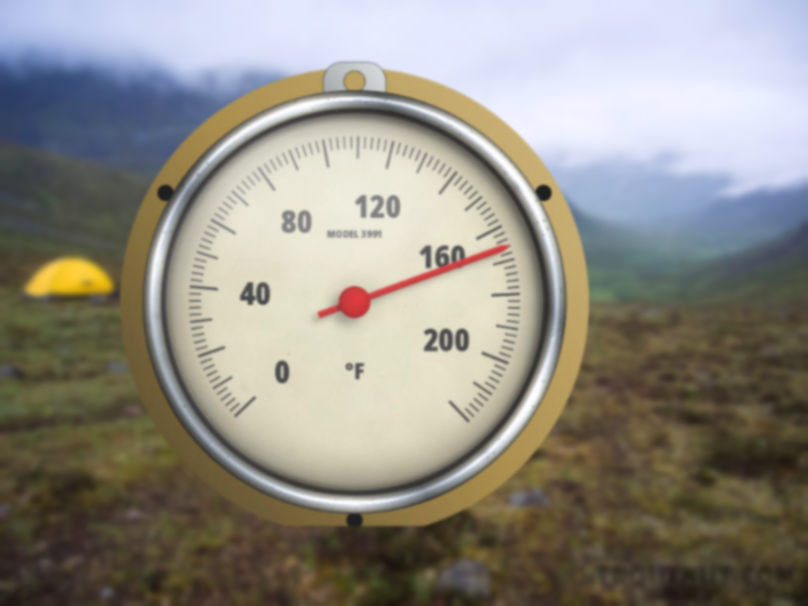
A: 166 (°F)
